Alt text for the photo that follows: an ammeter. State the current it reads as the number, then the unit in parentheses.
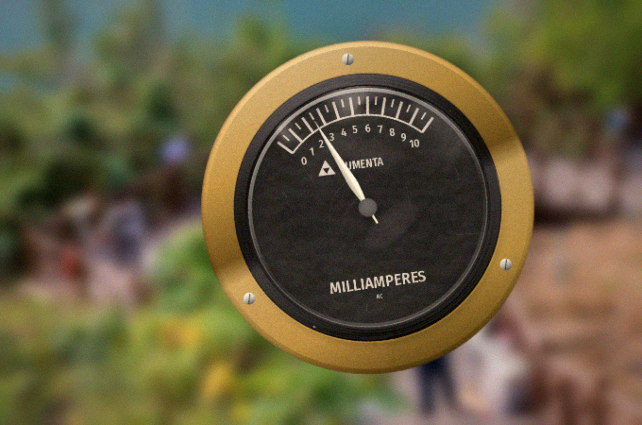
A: 2.5 (mA)
